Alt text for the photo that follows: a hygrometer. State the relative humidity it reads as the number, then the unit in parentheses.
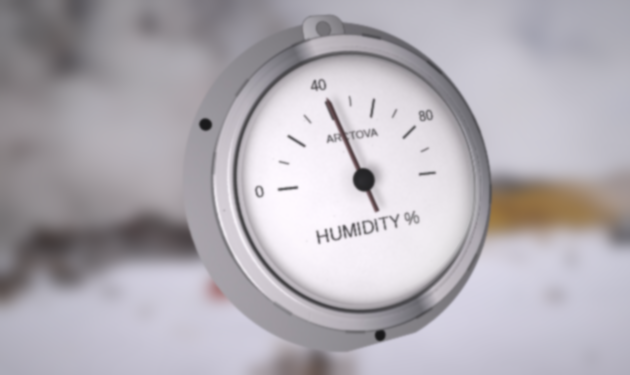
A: 40 (%)
